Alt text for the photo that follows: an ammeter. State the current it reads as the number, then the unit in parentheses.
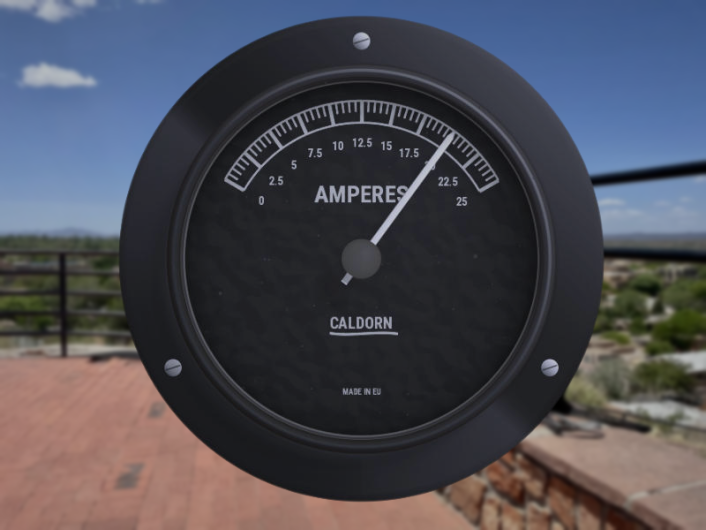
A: 20 (A)
